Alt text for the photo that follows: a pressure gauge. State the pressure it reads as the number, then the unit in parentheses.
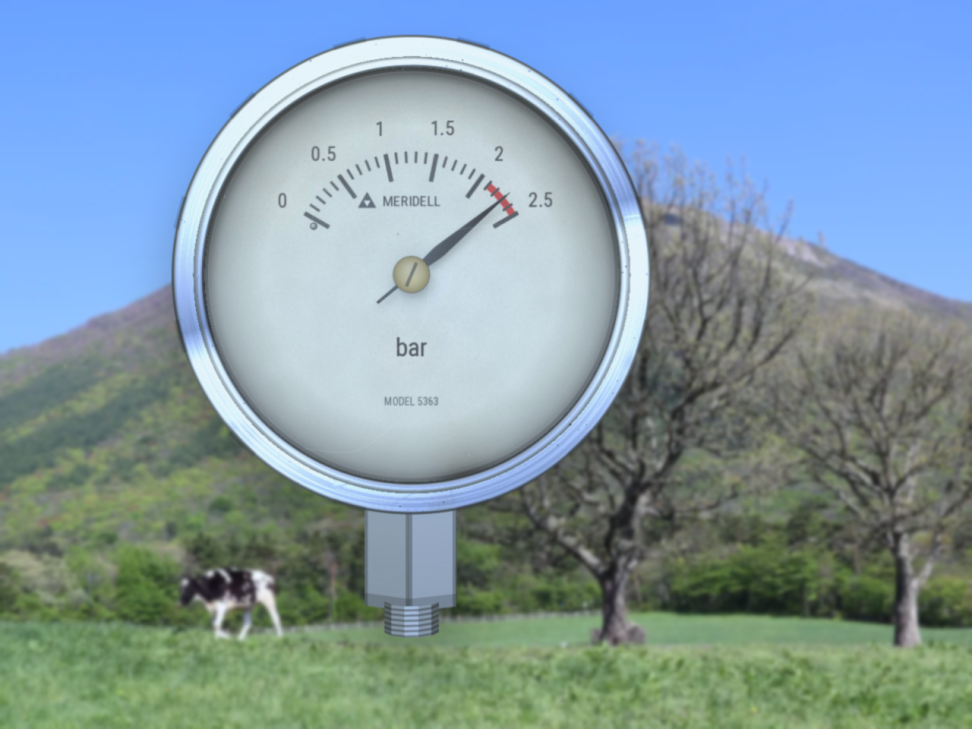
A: 2.3 (bar)
